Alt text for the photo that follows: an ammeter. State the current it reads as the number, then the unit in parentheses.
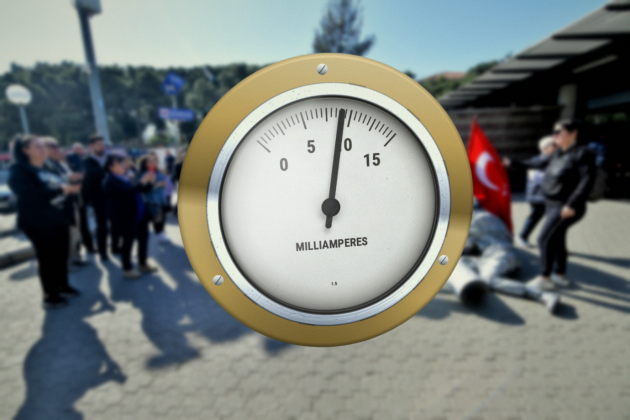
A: 9 (mA)
